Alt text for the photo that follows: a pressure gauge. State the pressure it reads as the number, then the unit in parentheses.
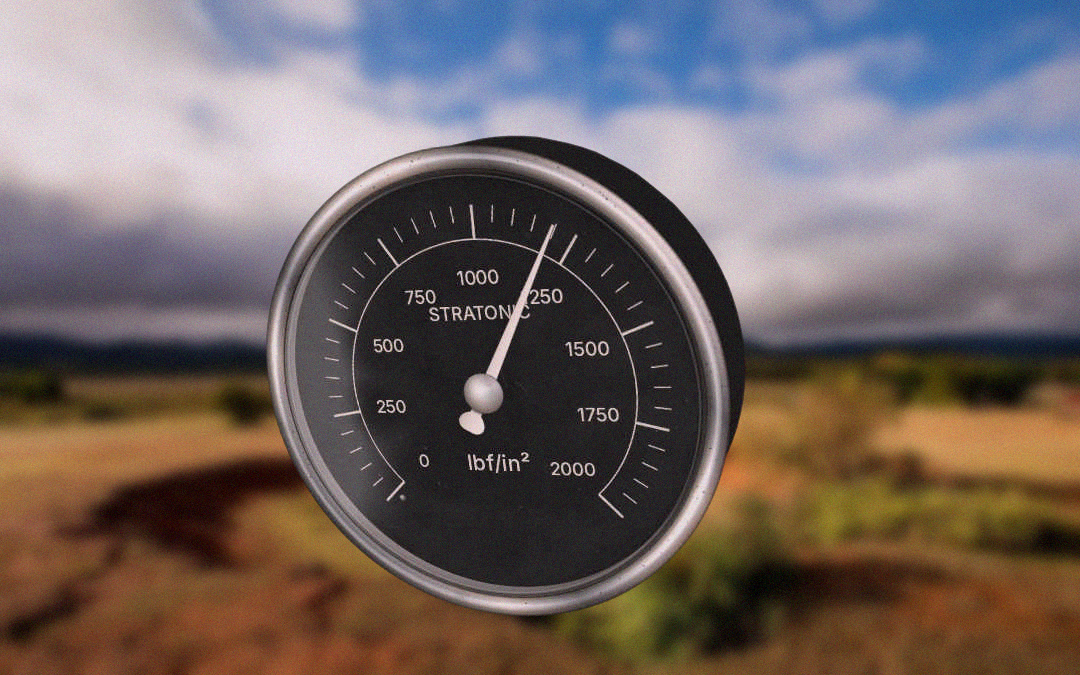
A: 1200 (psi)
